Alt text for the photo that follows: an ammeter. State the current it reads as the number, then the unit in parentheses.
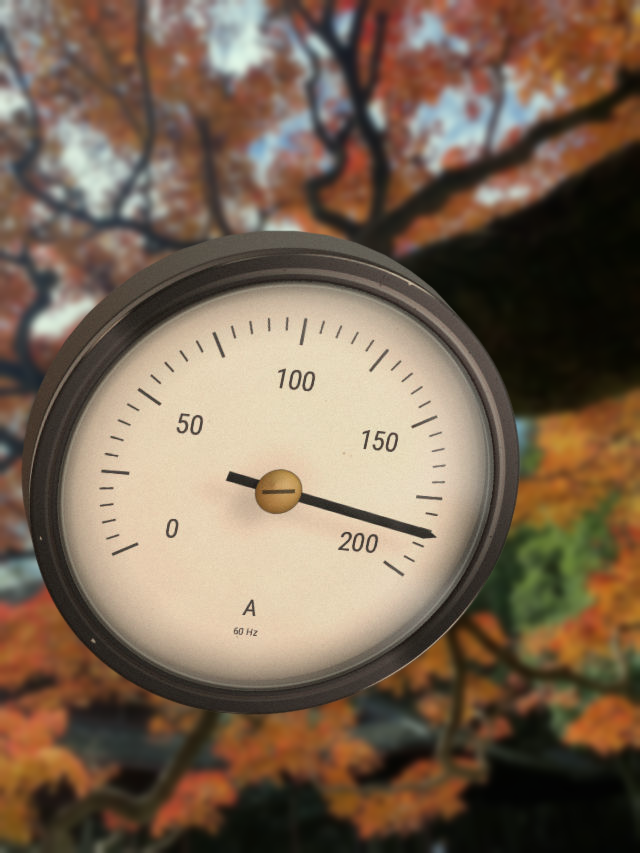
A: 185 (A)
